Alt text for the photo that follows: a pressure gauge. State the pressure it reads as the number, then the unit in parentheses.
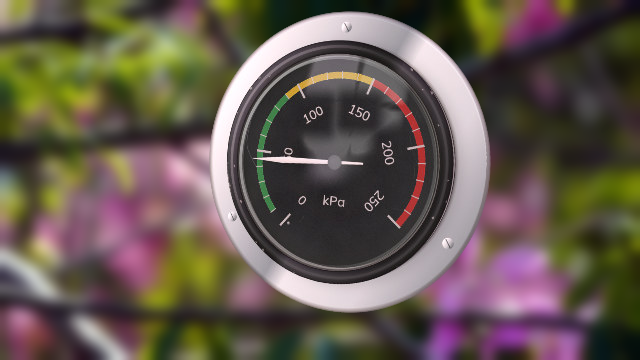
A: 45 (kPa)
